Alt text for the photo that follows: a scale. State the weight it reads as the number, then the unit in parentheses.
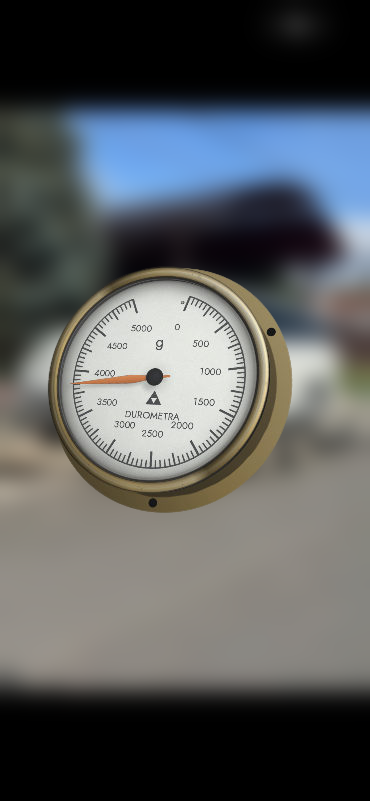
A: 3850 (g)
